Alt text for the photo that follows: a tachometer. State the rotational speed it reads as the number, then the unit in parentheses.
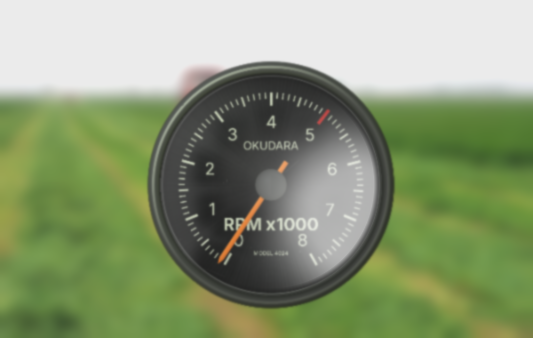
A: 100 (rpm)
